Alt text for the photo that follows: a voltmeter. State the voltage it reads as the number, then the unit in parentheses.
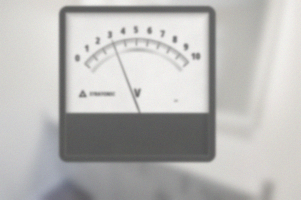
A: 3 (V)
